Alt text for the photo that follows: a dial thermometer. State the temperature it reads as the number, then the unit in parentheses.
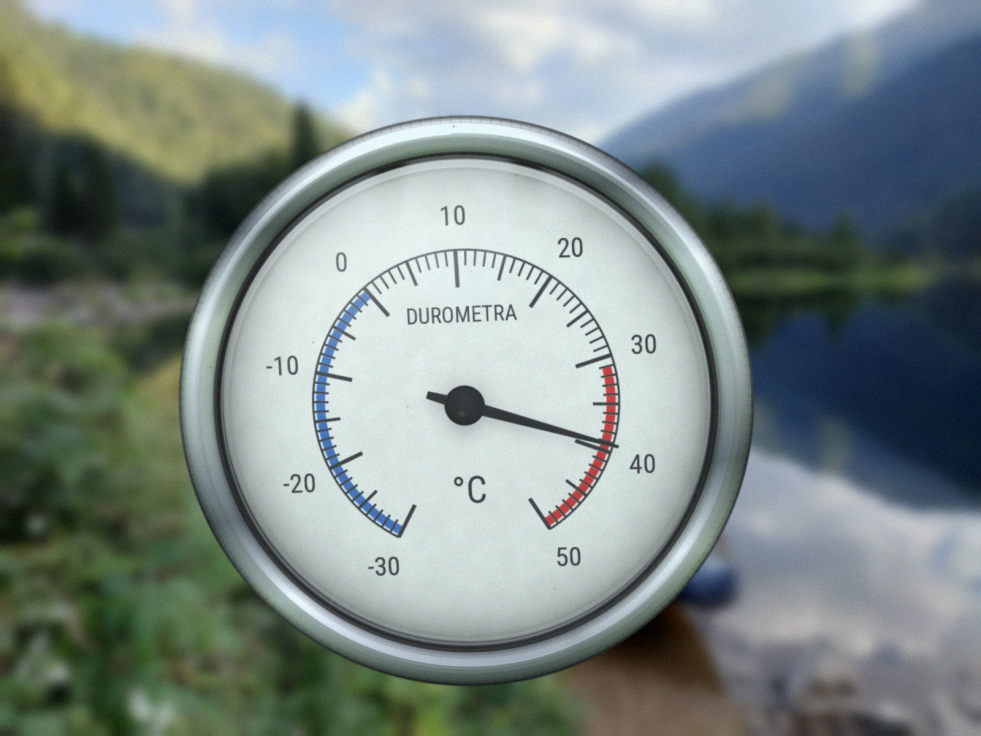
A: 39 (°C)
